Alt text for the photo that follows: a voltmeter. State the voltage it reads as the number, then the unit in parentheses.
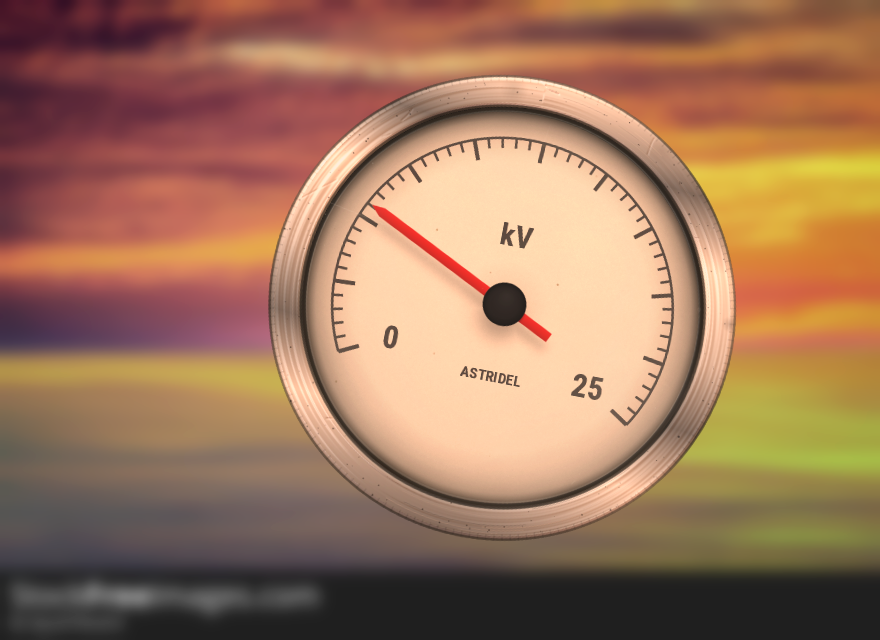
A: 5.5 (kV)
